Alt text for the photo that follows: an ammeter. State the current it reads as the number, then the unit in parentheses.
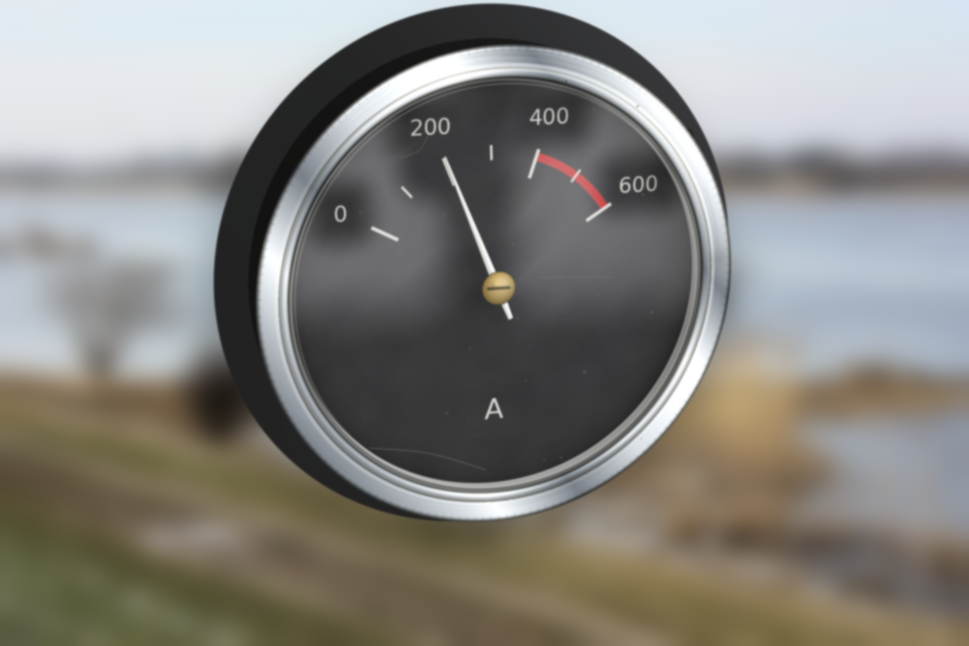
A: 200 (A)
